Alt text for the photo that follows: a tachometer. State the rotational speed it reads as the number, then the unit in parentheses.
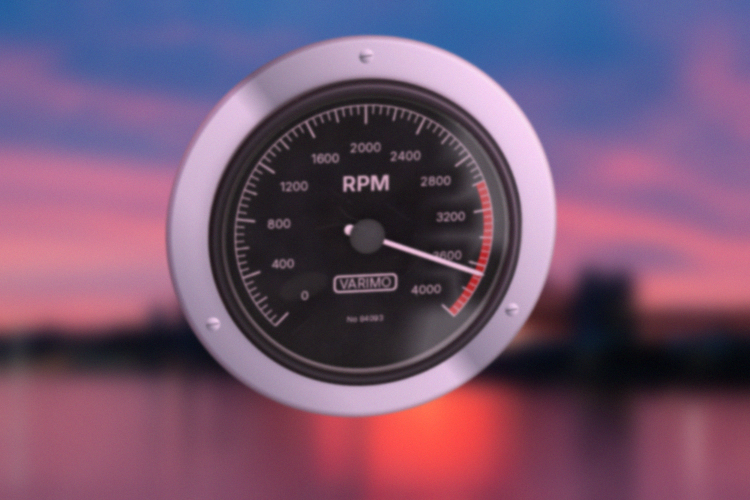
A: 3650 (rpm)
